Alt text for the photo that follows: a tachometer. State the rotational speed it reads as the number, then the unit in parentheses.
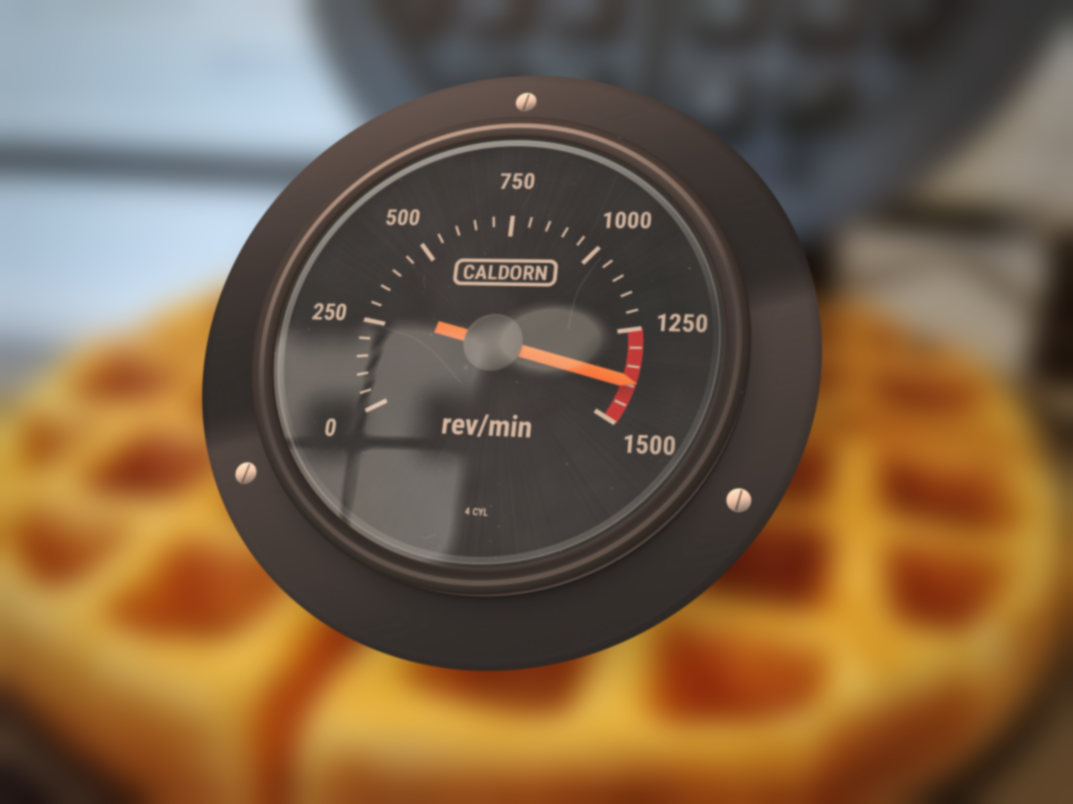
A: 1400 (rpm)
